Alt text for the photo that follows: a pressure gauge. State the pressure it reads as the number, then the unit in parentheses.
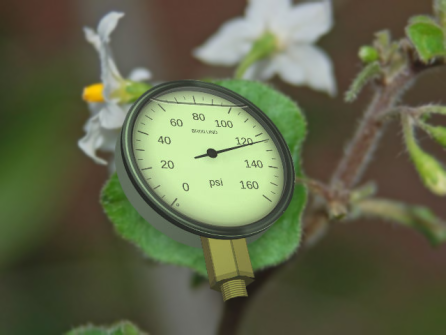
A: 125 (psi)
